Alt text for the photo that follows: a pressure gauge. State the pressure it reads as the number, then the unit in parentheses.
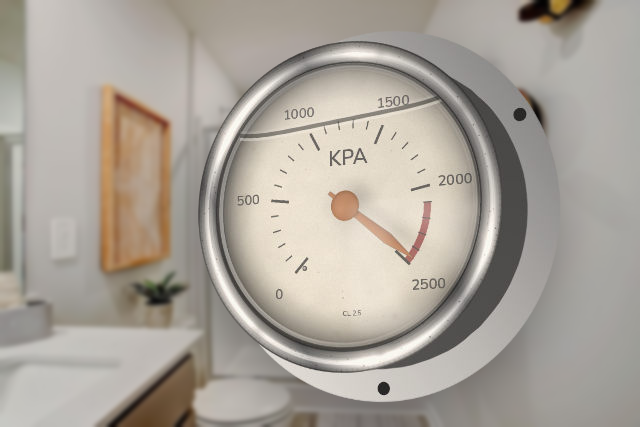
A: 2450 (kPa)
